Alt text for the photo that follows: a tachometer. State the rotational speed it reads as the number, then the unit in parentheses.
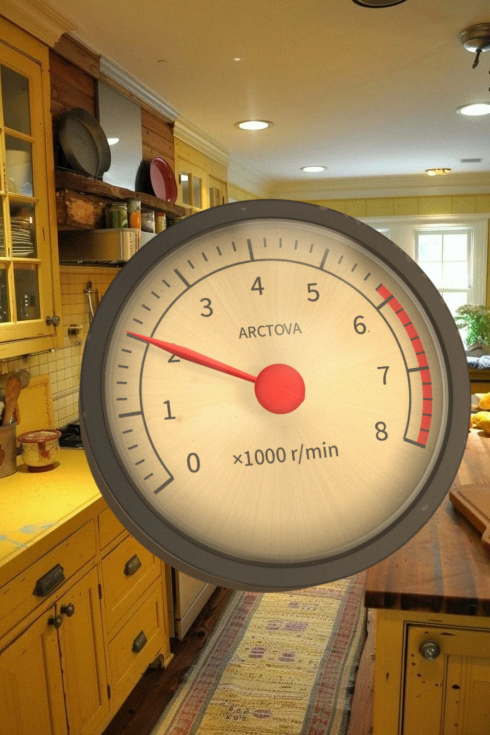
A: 2000 (rpm)
